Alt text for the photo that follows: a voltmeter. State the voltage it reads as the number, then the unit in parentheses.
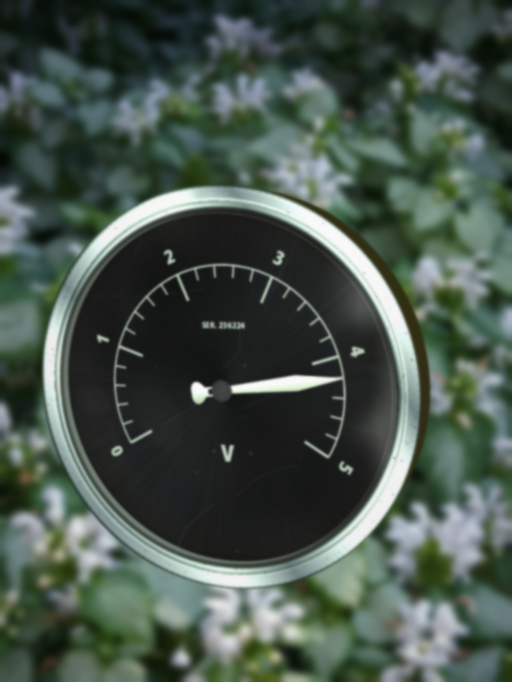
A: 4.2 (V)
